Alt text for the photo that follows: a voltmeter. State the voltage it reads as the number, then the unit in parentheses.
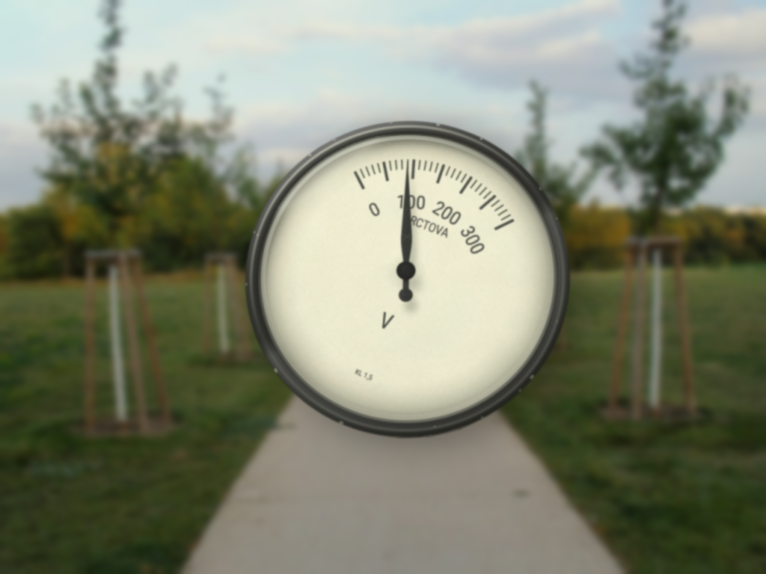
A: 90 (V)
